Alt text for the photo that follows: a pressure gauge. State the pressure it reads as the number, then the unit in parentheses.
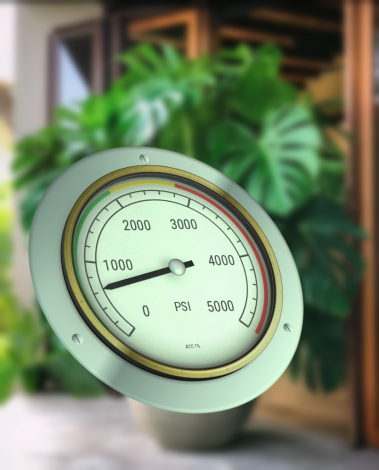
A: 600 (psi)
